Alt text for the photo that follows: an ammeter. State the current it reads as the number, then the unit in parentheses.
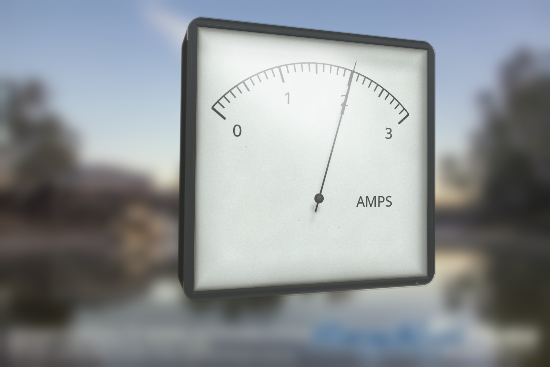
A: 2 (A)
